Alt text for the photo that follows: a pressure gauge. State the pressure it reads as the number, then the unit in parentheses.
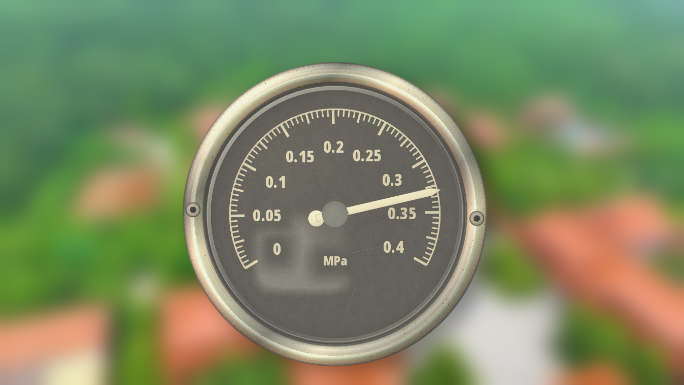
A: 0.33 (MPa)
